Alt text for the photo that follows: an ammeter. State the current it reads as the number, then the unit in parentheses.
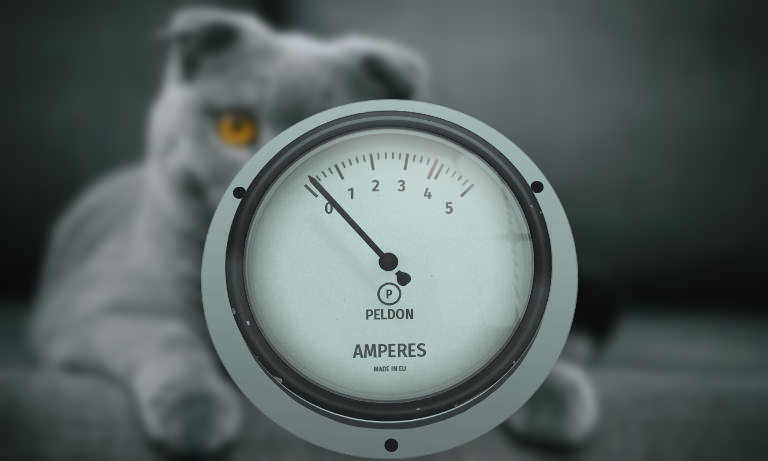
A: 0.2 (A)
